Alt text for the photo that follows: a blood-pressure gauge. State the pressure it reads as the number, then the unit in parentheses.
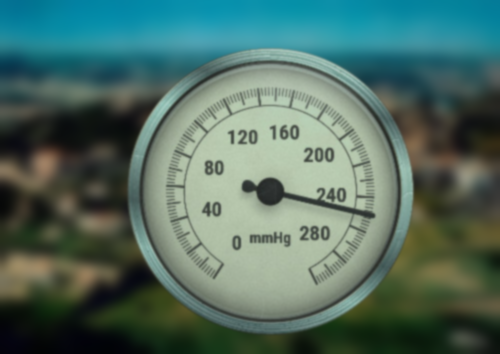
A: 250 (mmHg)
